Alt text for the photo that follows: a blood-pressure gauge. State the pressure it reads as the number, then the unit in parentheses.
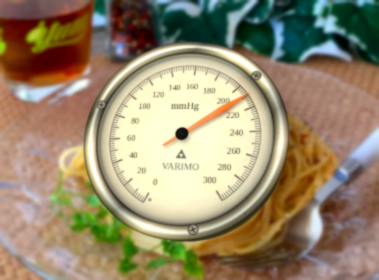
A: 210 (mmHg)
